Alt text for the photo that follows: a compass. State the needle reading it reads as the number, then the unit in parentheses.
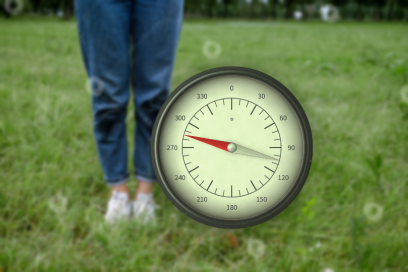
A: 285 (°)
